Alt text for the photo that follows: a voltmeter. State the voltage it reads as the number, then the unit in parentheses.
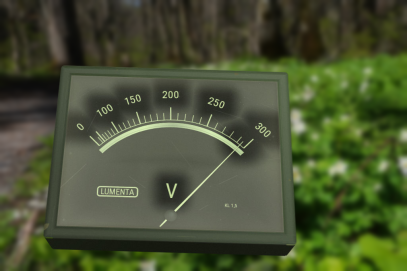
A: 295 (V)
